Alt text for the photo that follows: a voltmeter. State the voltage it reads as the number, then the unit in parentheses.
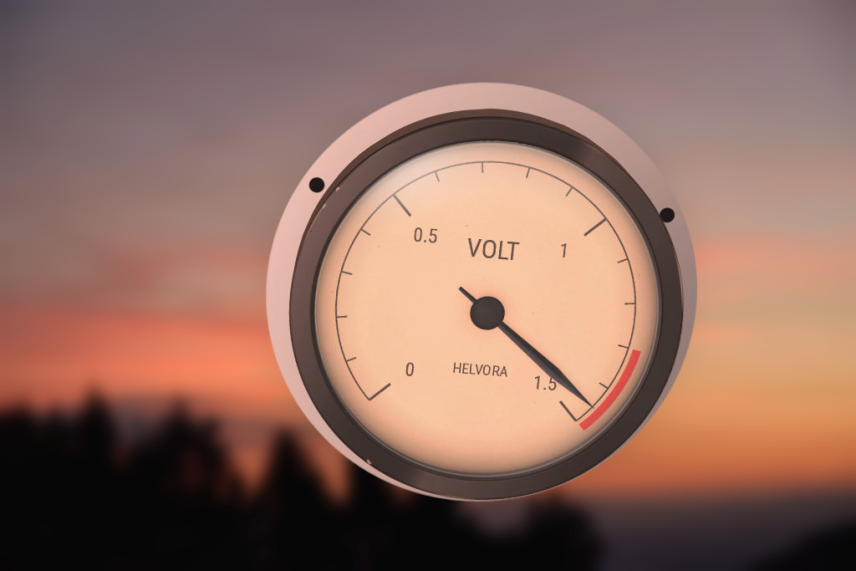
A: 1.45 (V)
